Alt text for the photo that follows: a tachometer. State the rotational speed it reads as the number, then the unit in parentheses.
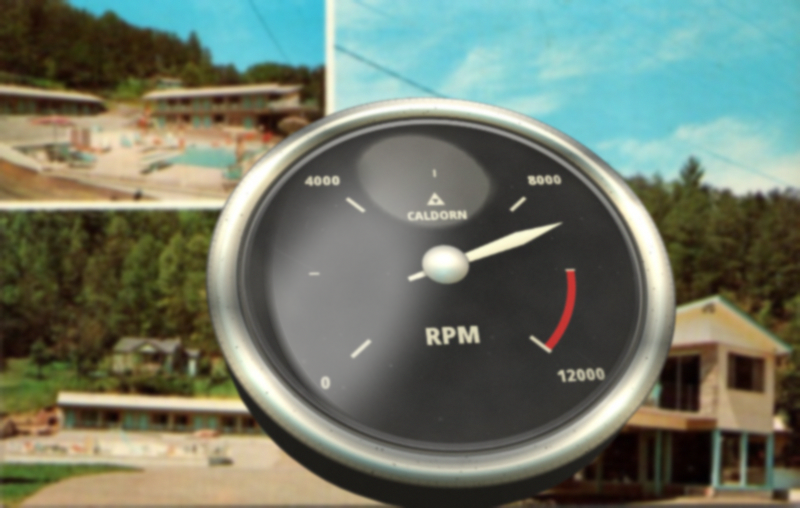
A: 9000 (rpm)
